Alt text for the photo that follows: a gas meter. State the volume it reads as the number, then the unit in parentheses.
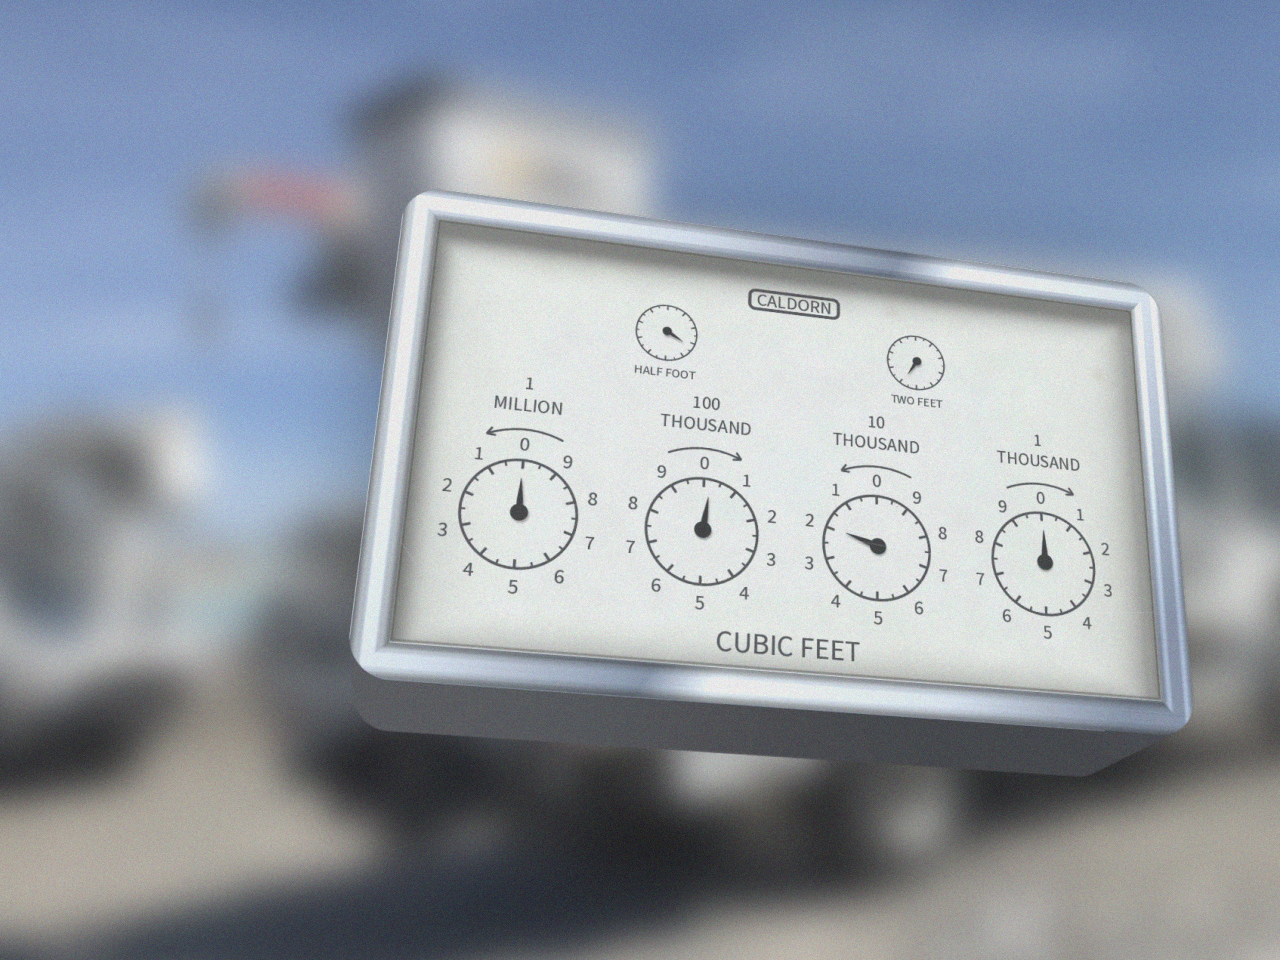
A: 2000 (ft³)
